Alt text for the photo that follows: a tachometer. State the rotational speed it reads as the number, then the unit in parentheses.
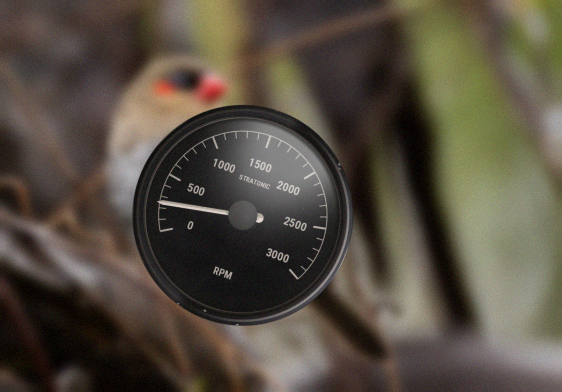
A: 250 (rpm)
